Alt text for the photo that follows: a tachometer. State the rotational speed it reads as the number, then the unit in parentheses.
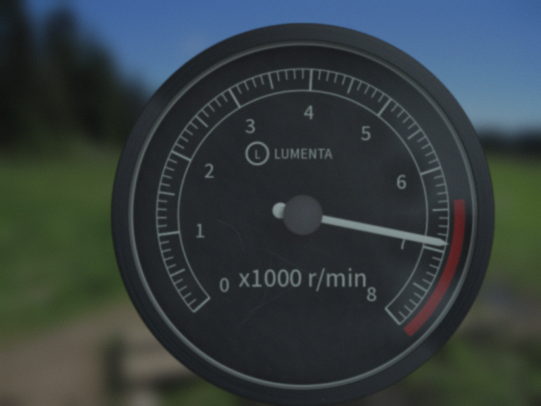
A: 6900 (rpm)
